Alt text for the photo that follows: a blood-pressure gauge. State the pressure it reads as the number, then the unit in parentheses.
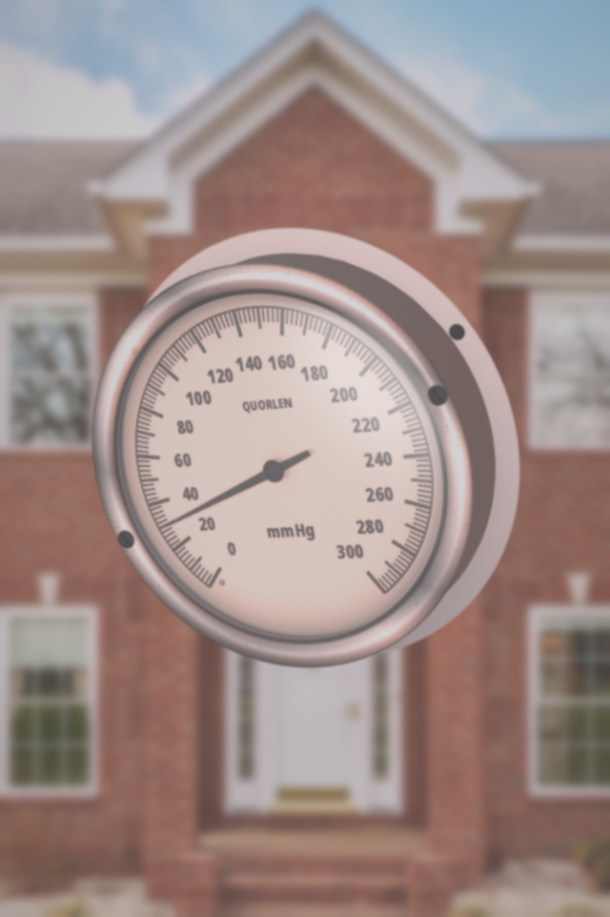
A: 30 (mmHg)
